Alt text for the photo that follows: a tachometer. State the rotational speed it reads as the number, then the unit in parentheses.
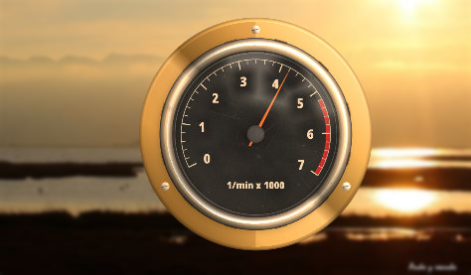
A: 4200 (rpm)
